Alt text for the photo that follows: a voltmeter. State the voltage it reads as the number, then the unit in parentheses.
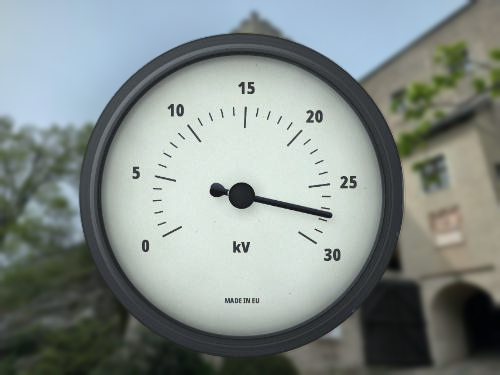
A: 27.5 (kV)
